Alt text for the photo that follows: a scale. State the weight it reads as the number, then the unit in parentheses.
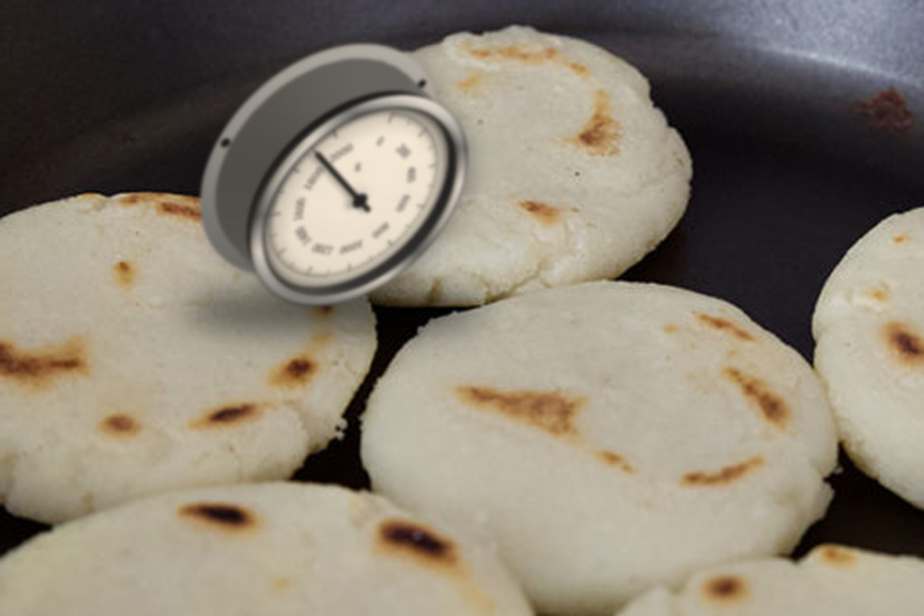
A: 1900 (g)
